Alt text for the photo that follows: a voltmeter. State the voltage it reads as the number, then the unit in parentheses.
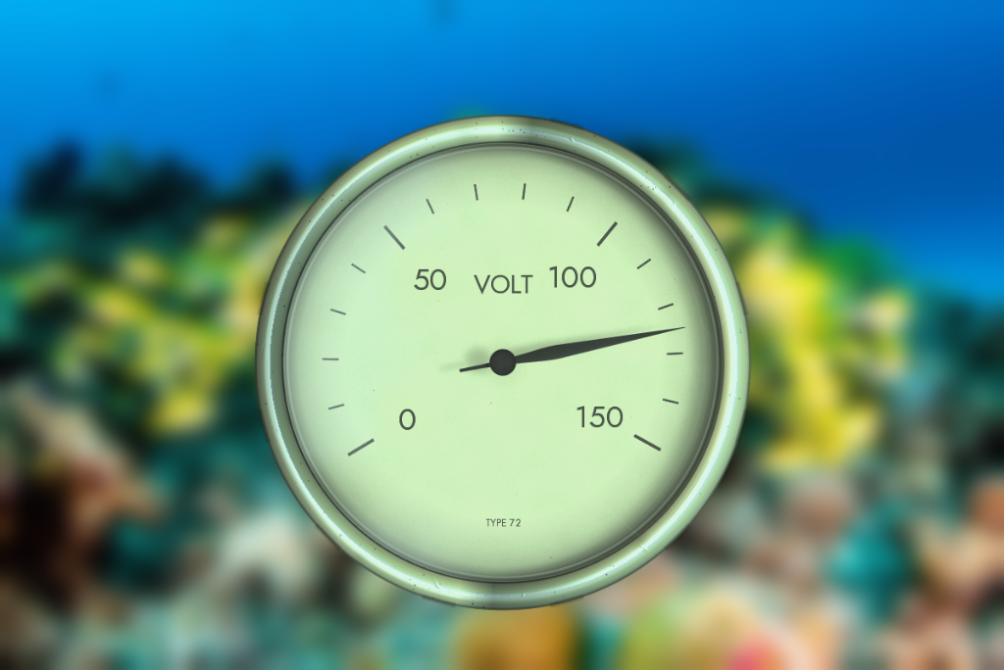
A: 125 (V)
